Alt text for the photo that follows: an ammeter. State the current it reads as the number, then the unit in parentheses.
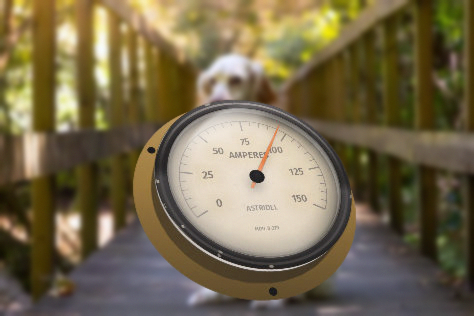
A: 95 (A)
